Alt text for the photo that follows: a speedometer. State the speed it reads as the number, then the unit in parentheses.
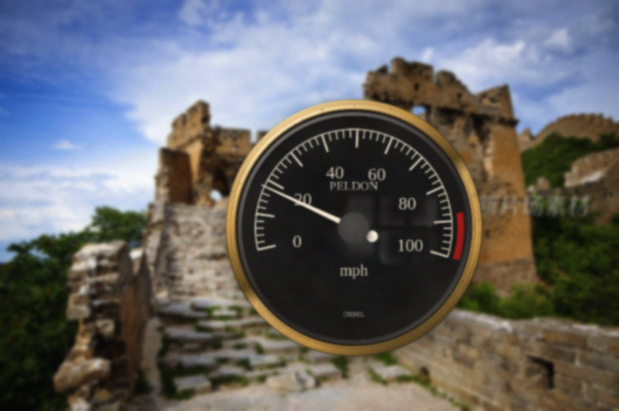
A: 18 (mph)
